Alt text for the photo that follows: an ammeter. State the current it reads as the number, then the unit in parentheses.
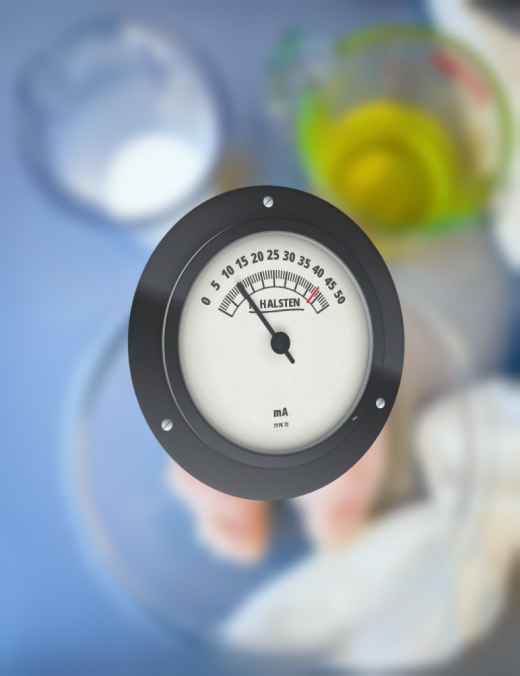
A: 10 (mA)
